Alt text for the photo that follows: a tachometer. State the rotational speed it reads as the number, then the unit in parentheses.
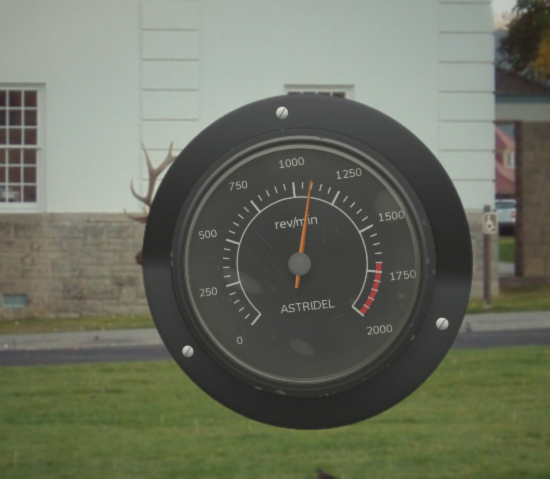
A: 1100 (rpm)
